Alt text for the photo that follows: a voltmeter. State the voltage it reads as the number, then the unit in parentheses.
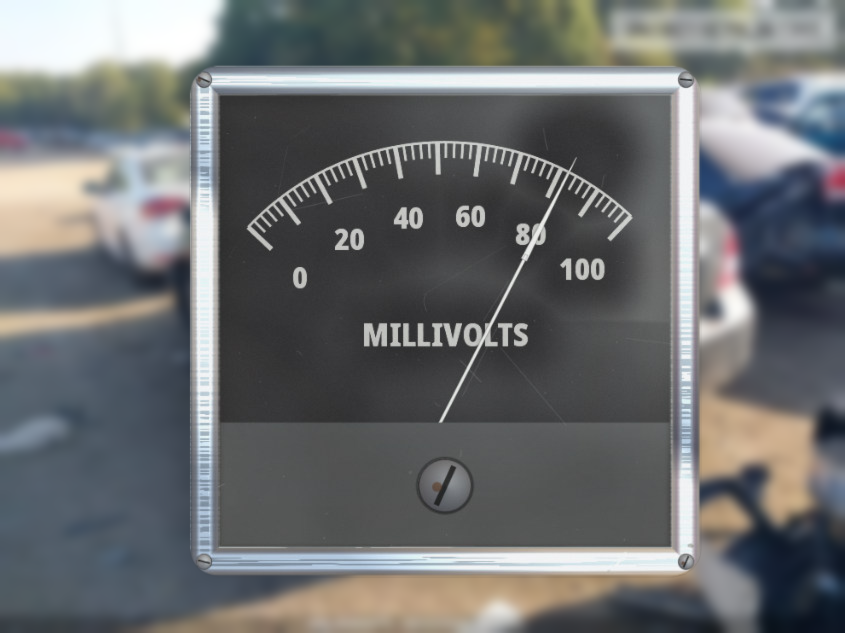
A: 82 (mV)
